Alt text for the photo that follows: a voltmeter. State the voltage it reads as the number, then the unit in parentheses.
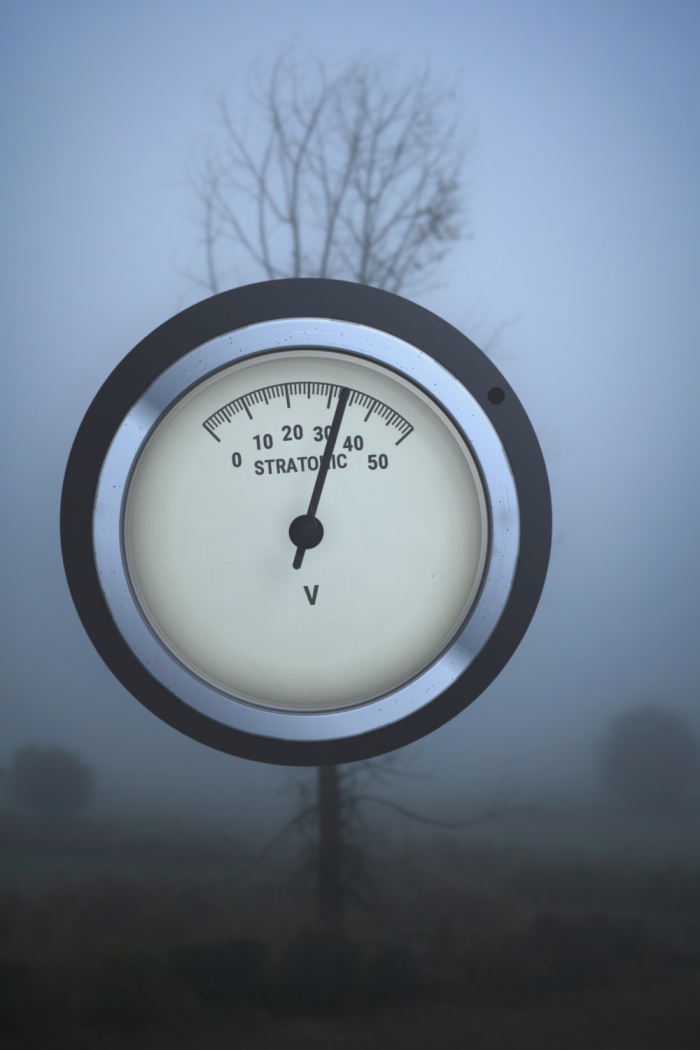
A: 33 (V)
